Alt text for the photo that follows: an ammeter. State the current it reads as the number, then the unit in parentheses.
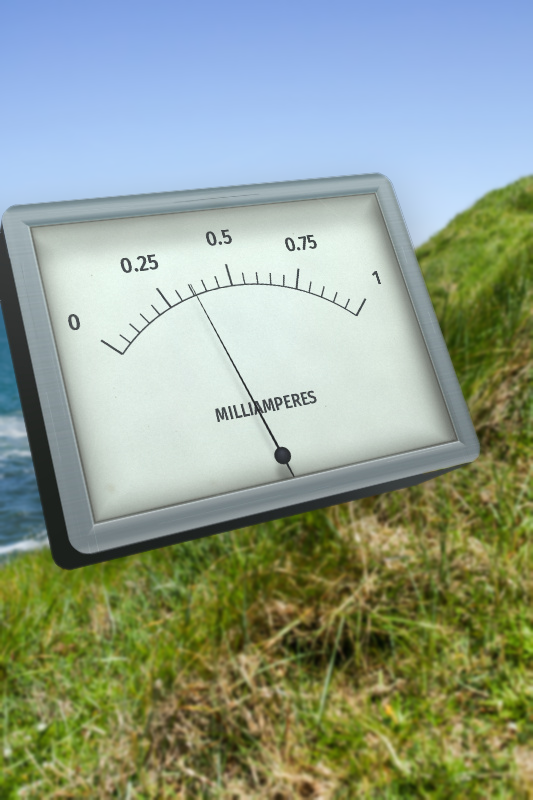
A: 0.35 (mA)
